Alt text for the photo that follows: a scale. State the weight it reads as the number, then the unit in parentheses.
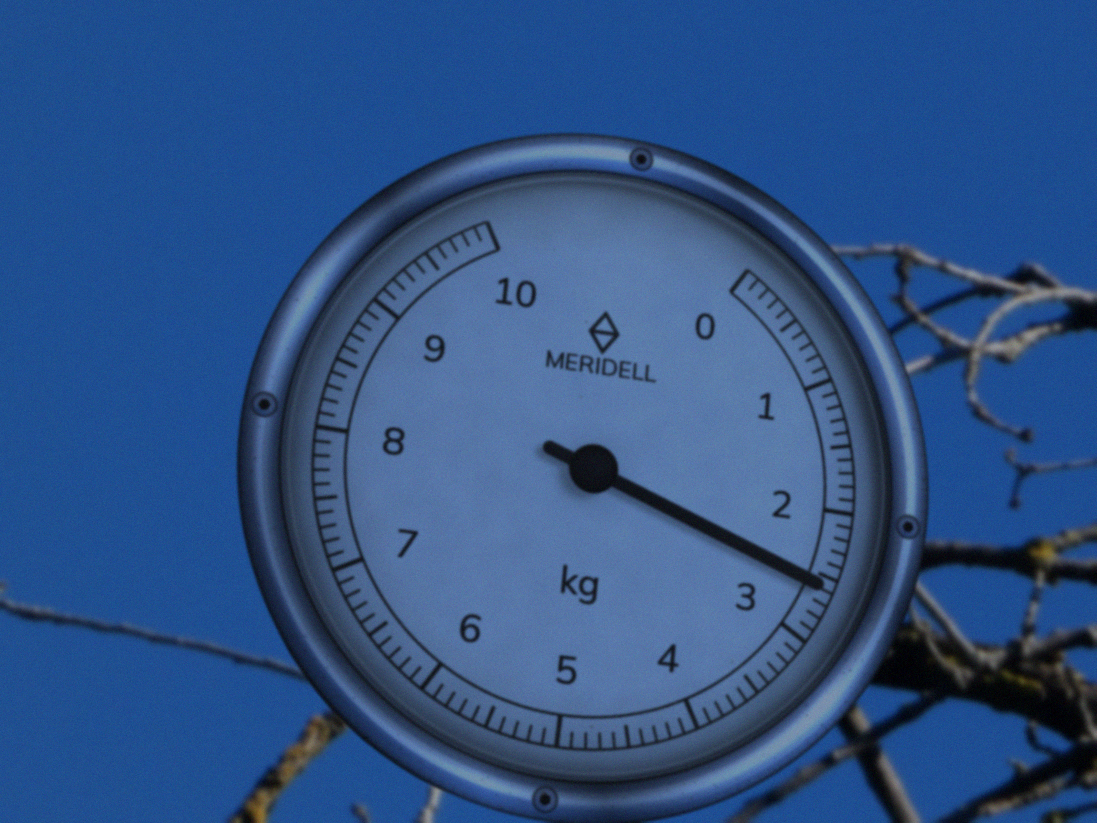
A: 2.6 (kg)
